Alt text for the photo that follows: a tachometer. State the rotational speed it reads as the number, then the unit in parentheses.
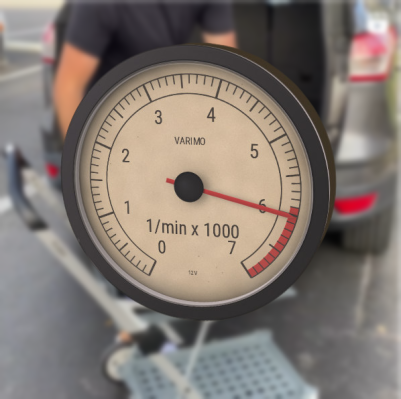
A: 6000 (rpm)
